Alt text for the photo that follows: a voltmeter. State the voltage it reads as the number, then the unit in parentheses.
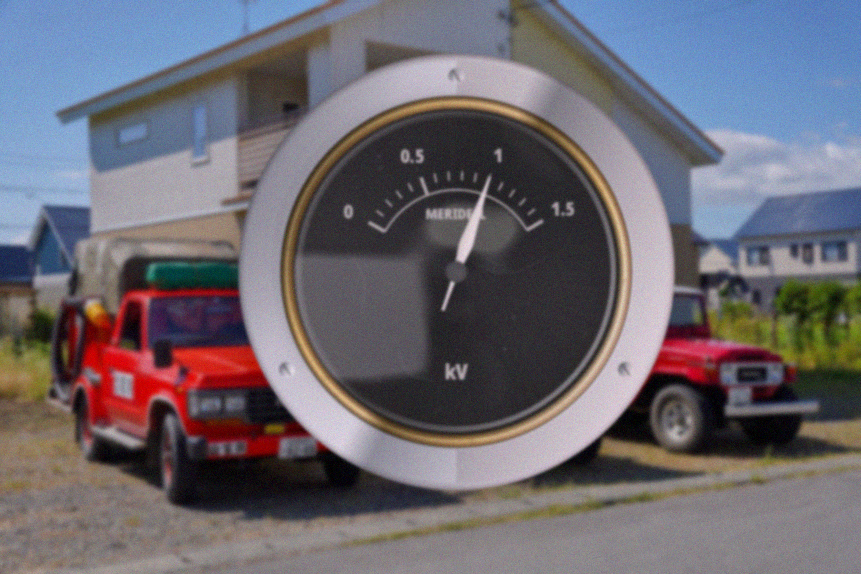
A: 1 (kV)
